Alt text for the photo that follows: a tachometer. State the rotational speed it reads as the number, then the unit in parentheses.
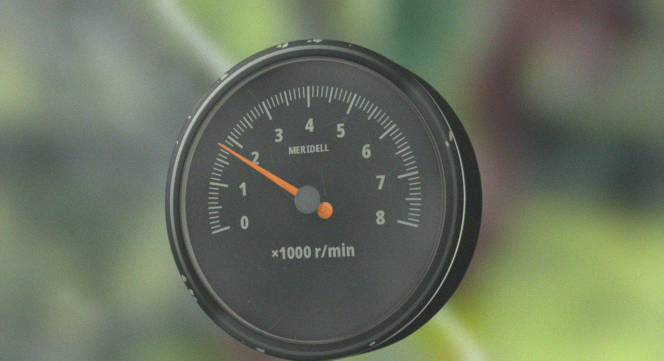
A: 1800 (rpm)
